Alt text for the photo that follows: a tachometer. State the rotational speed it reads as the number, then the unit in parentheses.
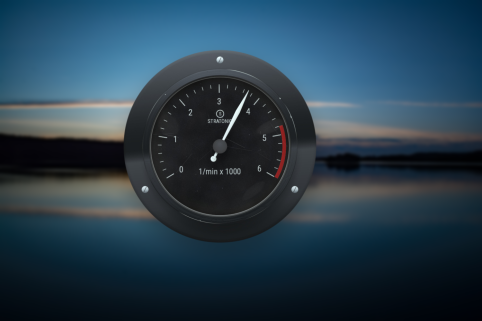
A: 3700 (rpm)
